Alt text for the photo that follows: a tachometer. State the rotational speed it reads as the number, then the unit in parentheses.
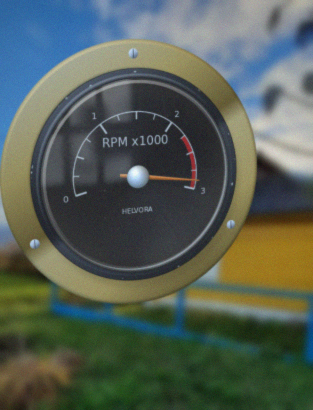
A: 2875 (rpm)
